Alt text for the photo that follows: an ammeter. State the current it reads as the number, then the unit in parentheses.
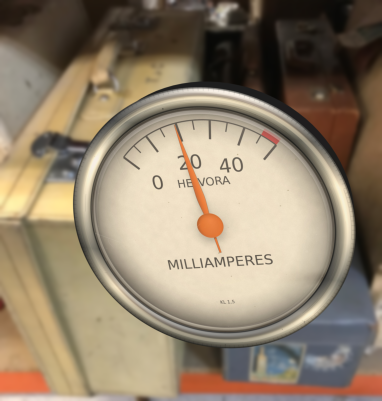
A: 20 (mA)
